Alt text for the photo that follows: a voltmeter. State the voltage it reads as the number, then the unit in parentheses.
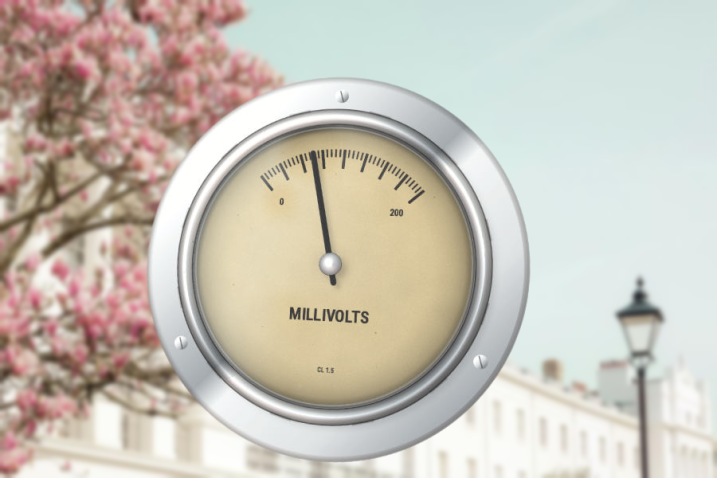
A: 65 (mV)
